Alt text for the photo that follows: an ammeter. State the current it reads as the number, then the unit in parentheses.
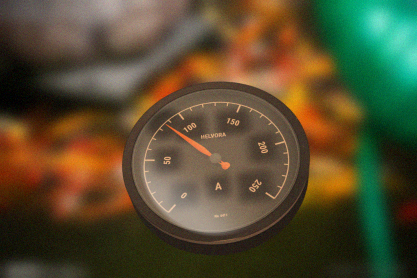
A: 85 (A)
